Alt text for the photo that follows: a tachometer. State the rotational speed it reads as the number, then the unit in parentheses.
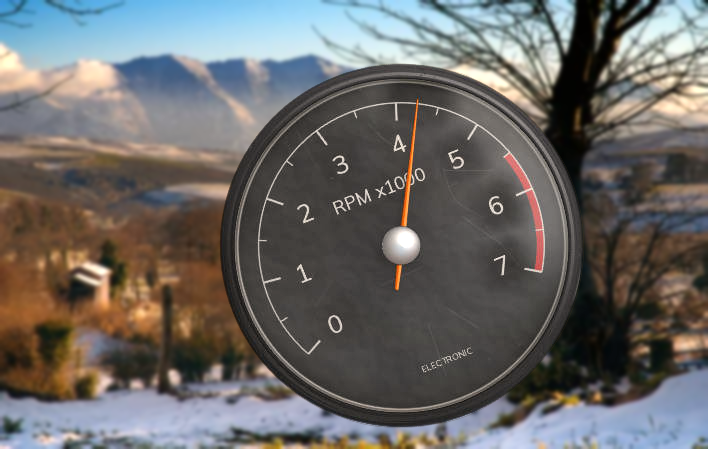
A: 4250 (rpm)
